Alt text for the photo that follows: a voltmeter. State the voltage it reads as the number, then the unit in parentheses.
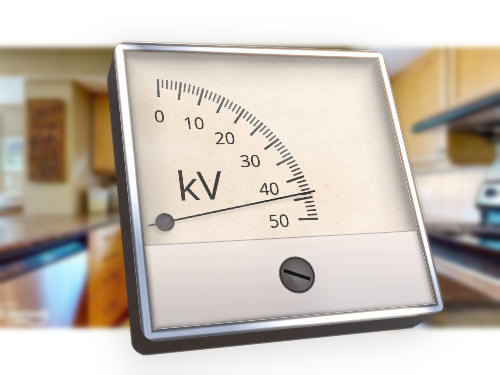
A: 44 (kV)
